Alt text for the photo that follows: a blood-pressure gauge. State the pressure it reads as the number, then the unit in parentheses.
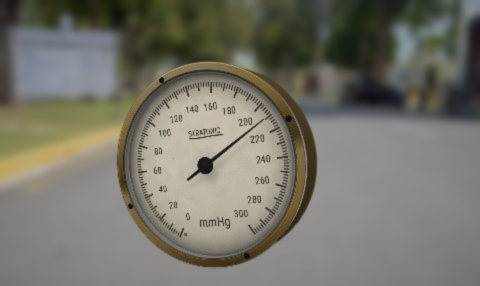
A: 210 (mmHg)
